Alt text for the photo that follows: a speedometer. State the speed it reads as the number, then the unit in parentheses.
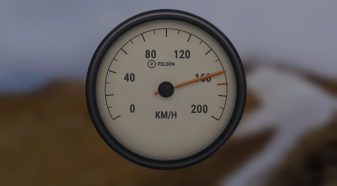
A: 160 (km/h)
